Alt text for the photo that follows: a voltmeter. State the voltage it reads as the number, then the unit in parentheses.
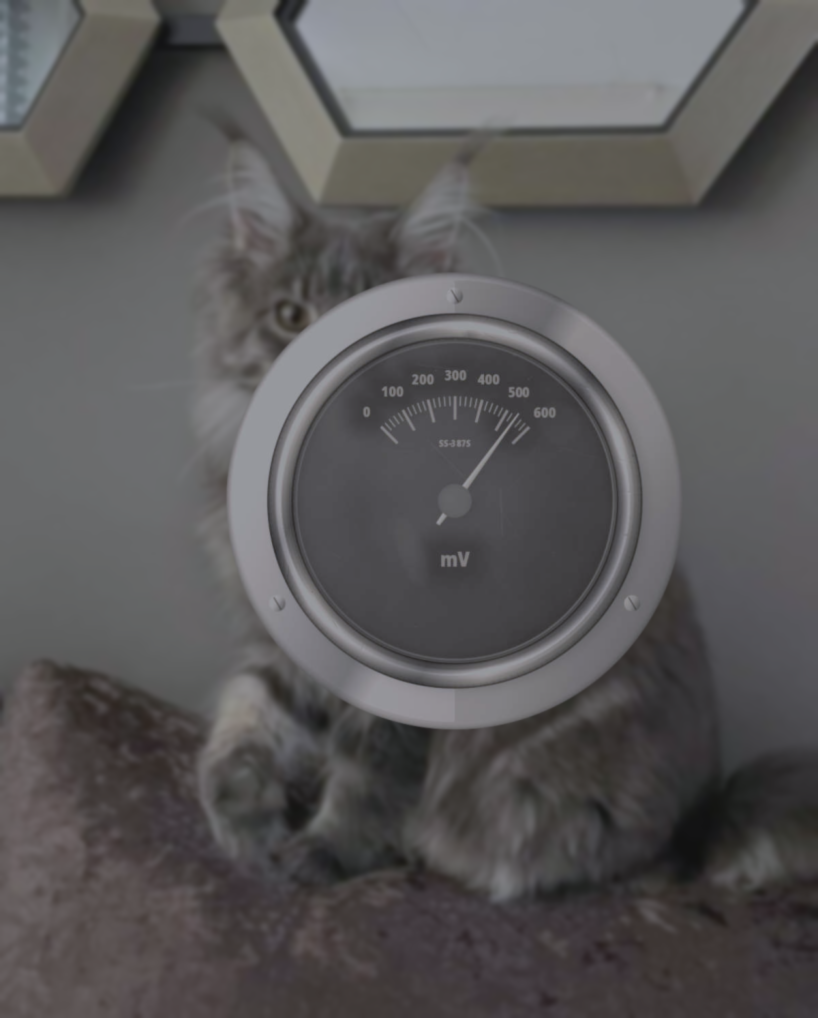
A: 540 (mV)
